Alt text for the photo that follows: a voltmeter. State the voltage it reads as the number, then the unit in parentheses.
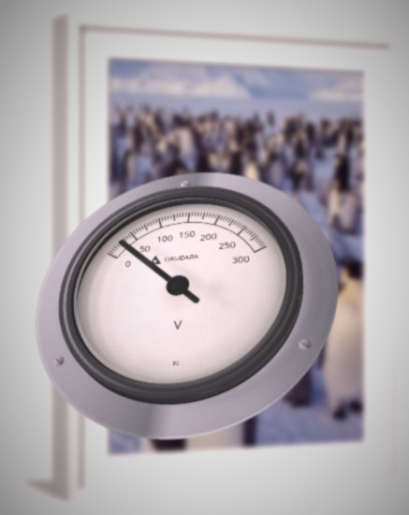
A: 25 (V)
